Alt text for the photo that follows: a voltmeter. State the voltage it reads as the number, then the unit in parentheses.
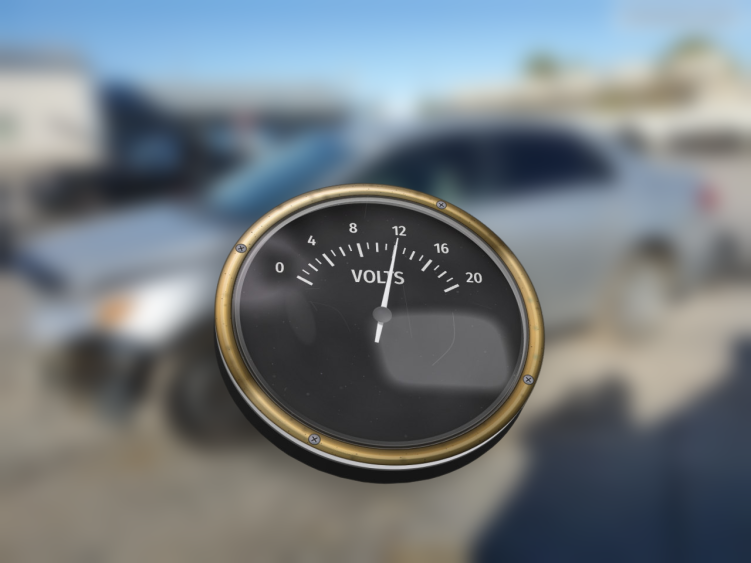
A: 12 (V)
